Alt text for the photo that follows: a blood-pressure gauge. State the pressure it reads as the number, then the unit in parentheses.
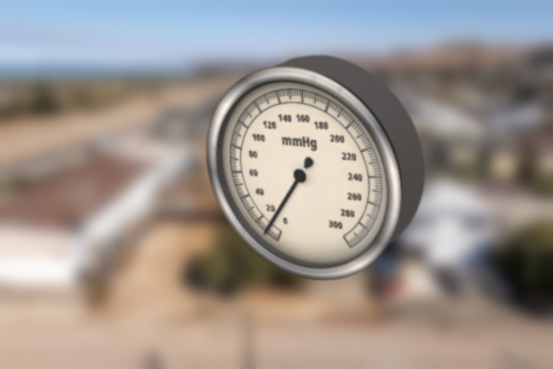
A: 10 (mmHg)
